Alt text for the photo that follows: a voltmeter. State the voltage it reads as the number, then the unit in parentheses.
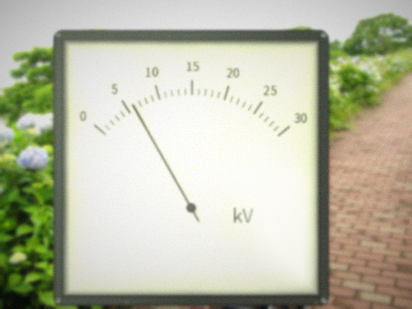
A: 6 (kV)
